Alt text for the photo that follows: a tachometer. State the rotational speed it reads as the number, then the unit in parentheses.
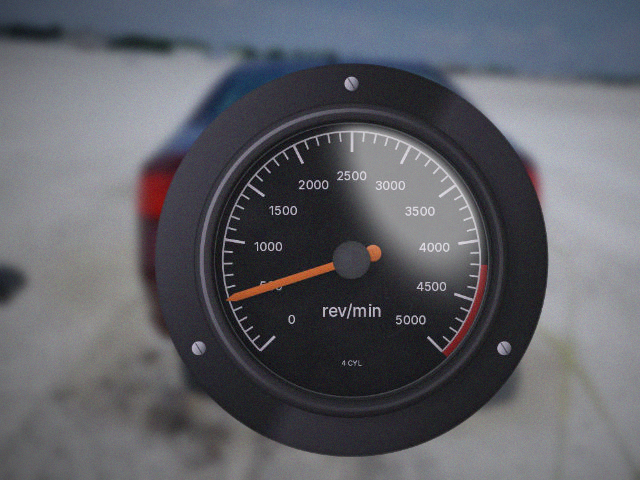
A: 500 (rpm)
